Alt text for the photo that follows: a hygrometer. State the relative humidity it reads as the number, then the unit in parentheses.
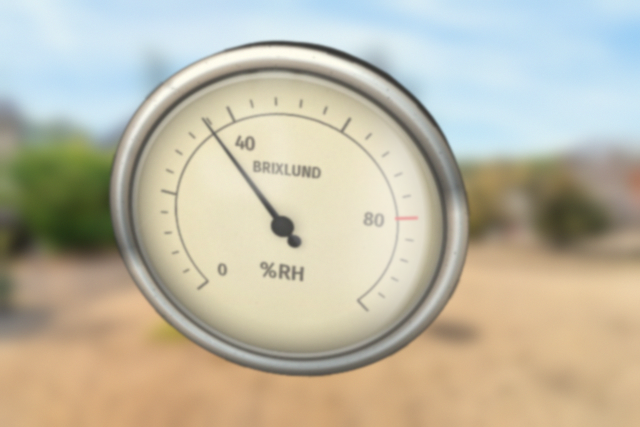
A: 36 (%)
